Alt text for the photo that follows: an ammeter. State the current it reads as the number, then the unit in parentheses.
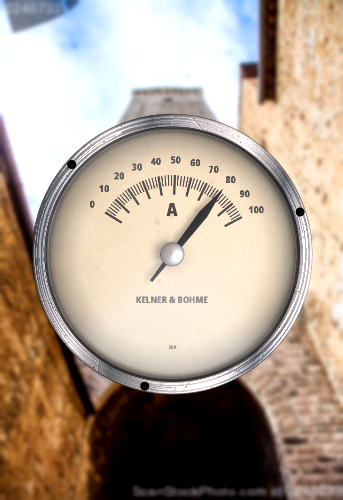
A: 80 (A)
